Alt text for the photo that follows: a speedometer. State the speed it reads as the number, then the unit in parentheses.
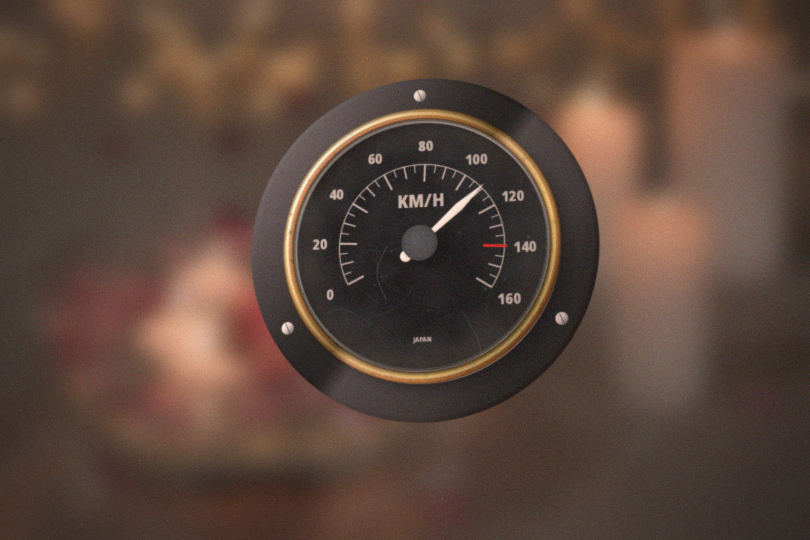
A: 110 (km/h)
